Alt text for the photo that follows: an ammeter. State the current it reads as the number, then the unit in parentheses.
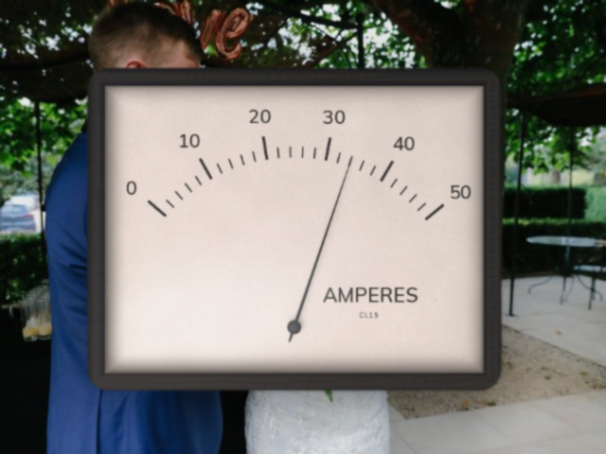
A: 34 (A)
